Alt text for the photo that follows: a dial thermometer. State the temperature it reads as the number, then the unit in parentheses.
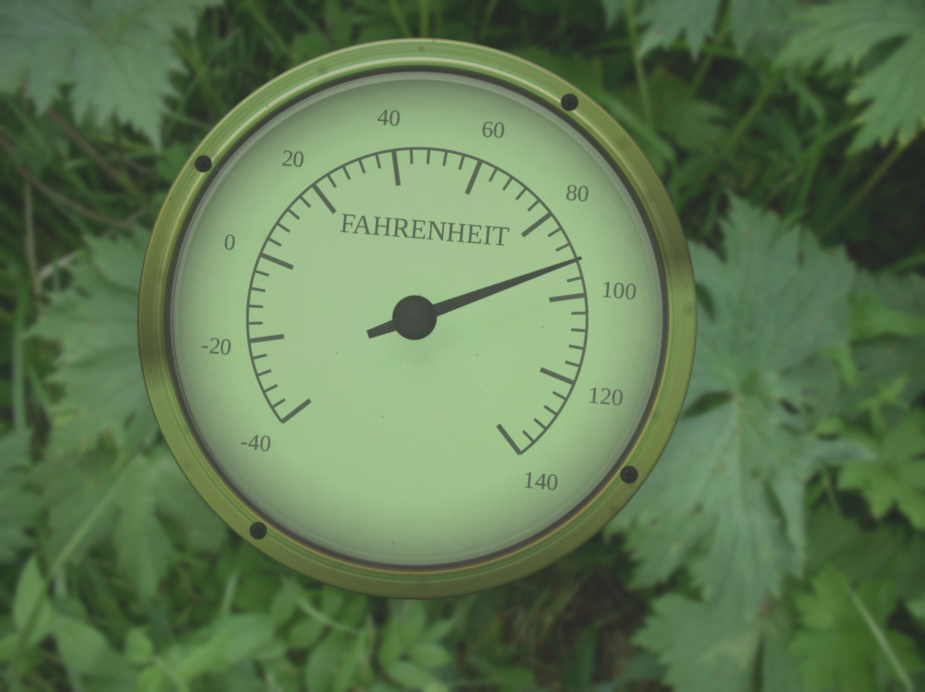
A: 92 (°F)
